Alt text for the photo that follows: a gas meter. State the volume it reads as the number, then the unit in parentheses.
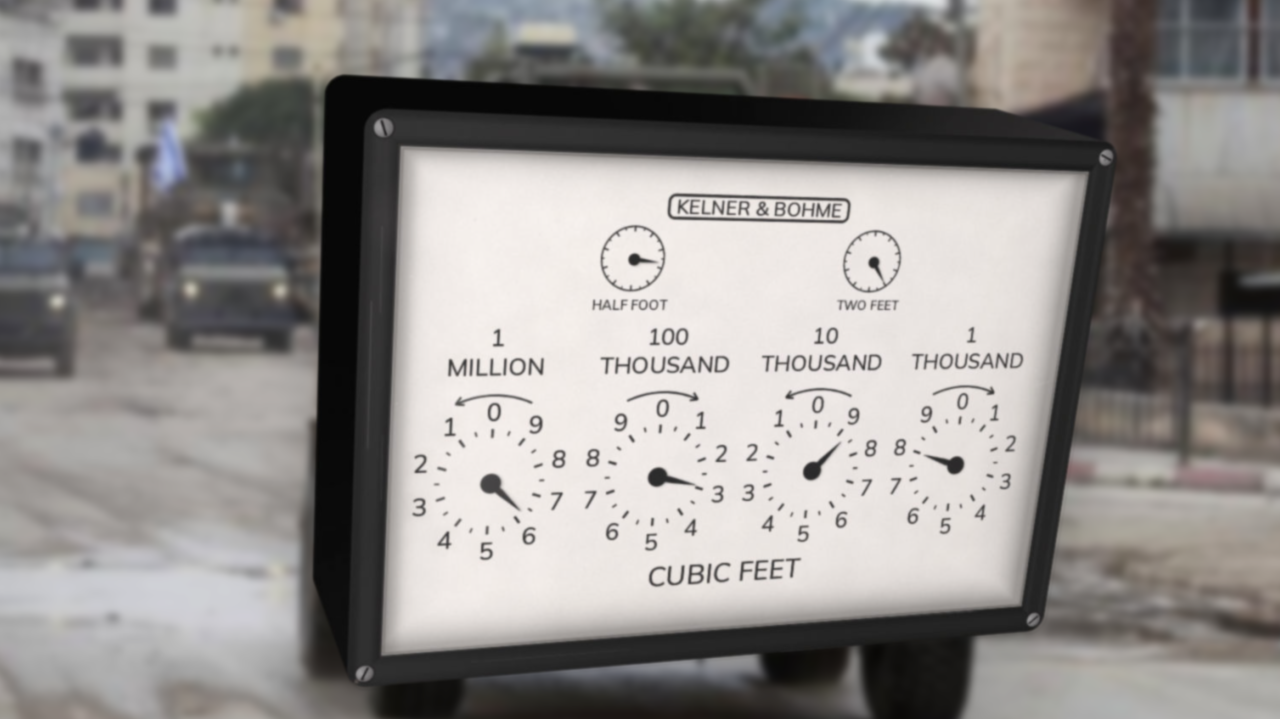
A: 628800 (ft³)
